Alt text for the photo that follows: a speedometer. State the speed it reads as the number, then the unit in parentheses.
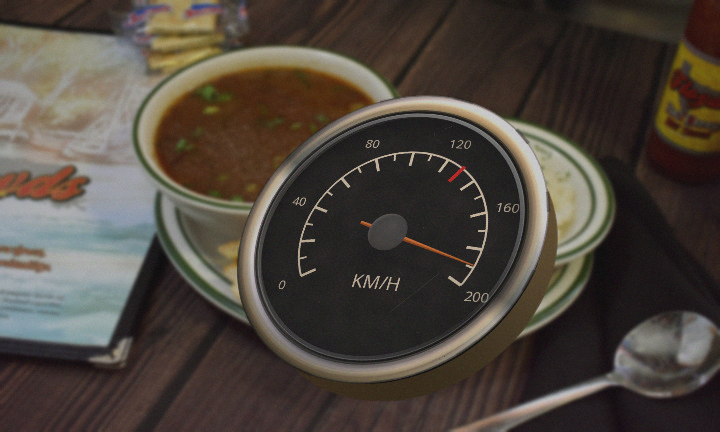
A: 190 (km/h)
